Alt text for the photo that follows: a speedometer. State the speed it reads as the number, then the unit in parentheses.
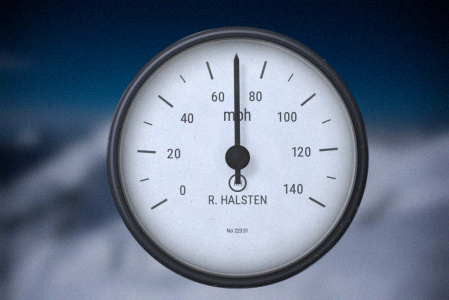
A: 70 (mph)
